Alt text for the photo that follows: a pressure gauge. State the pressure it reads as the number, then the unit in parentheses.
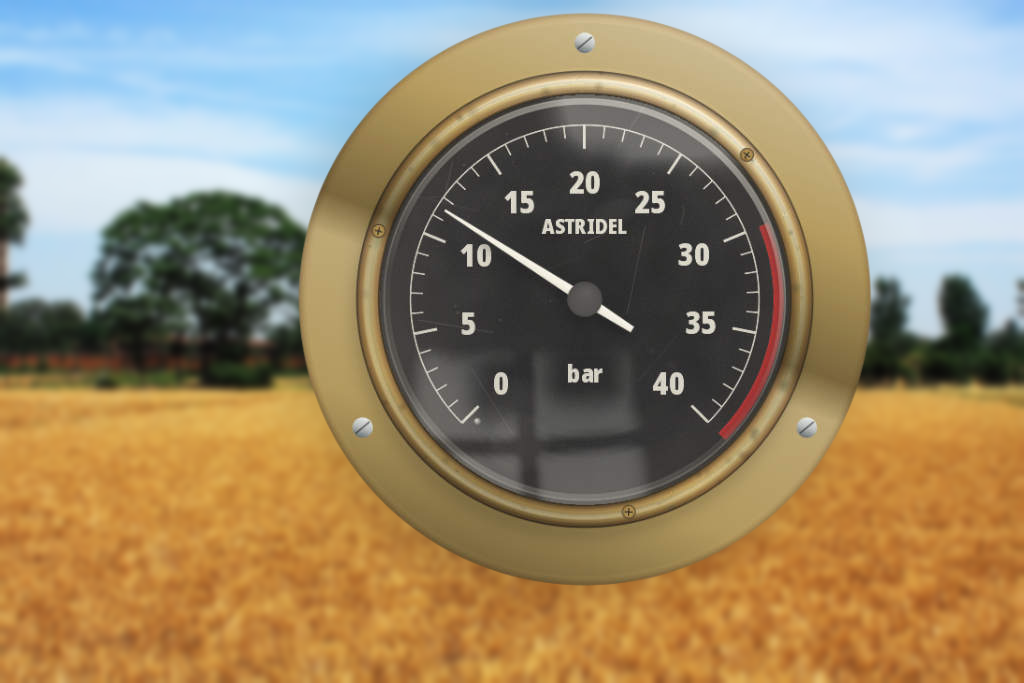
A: 11.5 (bar)
